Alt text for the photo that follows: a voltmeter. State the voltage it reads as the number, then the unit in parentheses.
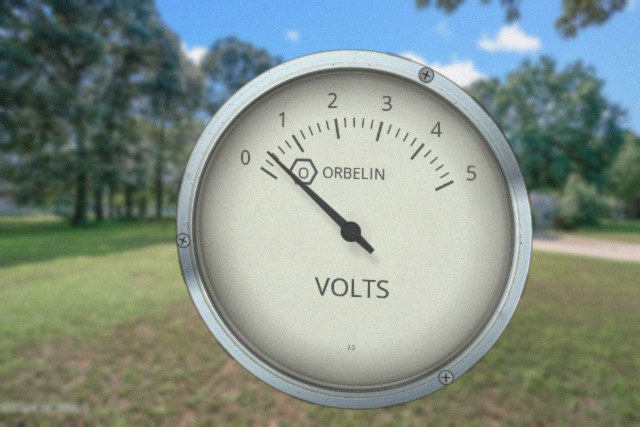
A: 0.4 (V)
